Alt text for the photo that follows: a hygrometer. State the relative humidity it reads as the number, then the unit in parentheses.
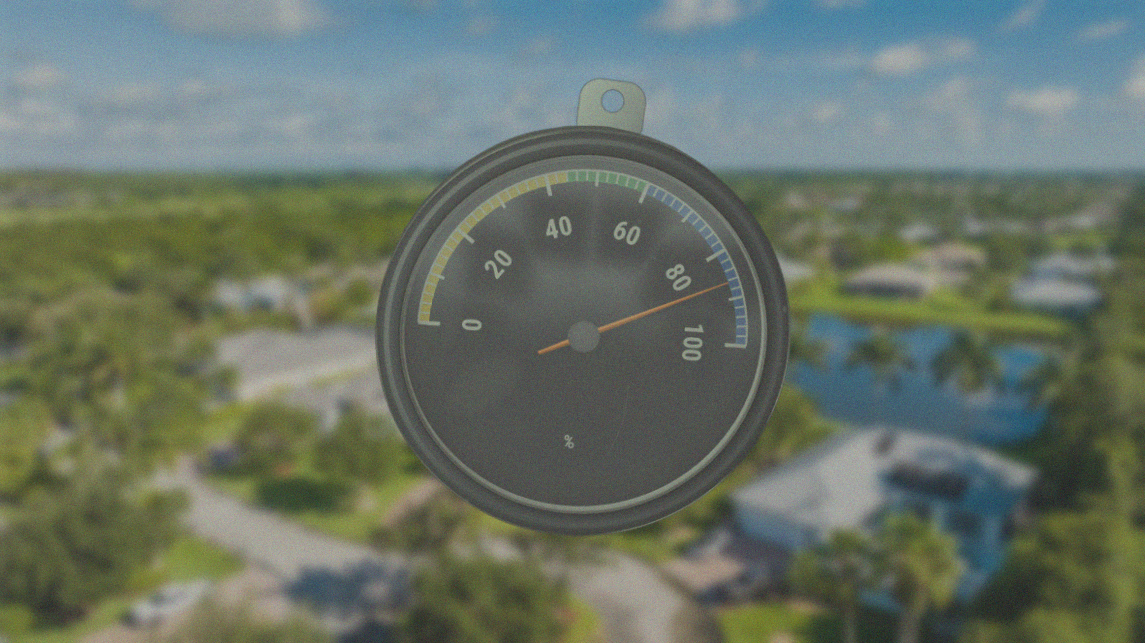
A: 86 (%)
